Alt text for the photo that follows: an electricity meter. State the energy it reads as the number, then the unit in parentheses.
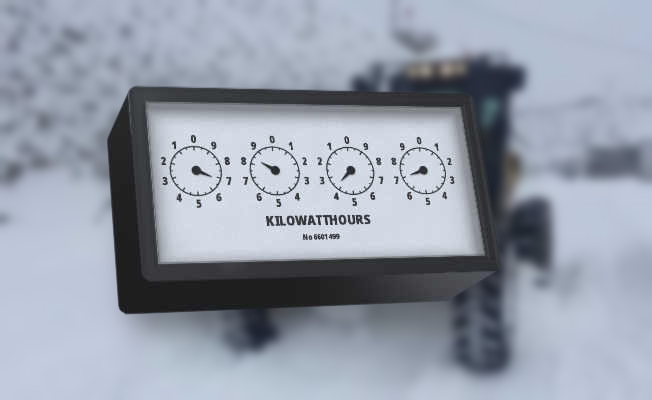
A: 6837 (kWh)
